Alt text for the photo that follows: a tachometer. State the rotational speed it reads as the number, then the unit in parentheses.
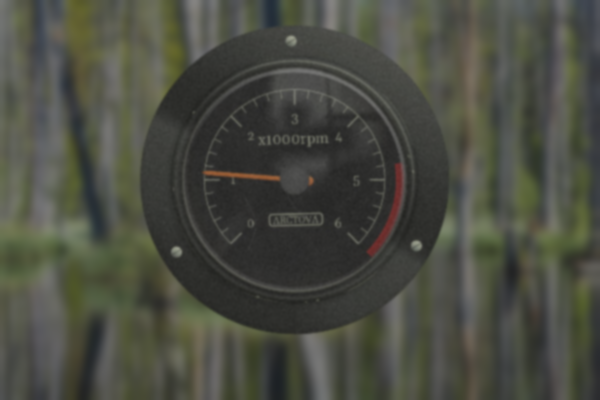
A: 1100 (rpm)
